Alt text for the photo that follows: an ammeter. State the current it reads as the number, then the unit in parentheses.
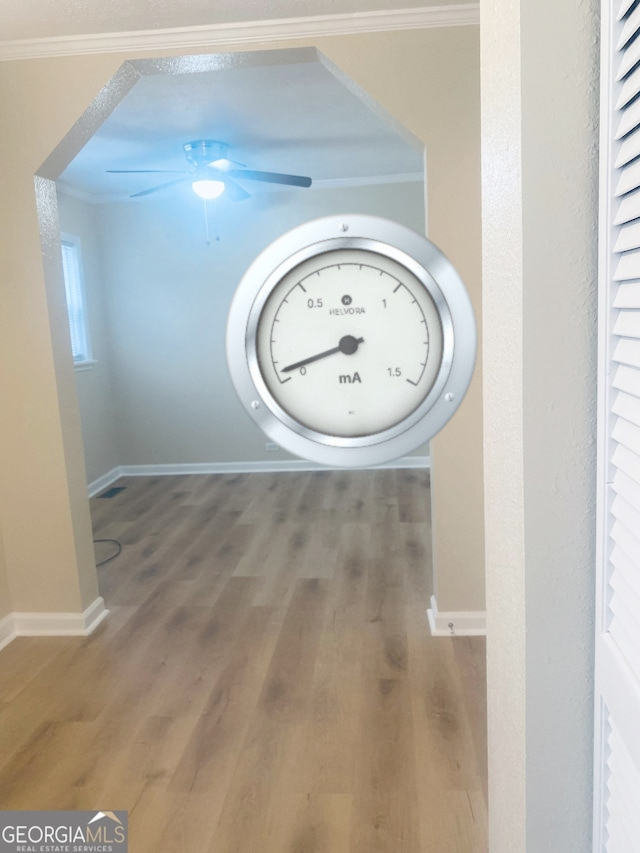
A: 0.05 (mA)
